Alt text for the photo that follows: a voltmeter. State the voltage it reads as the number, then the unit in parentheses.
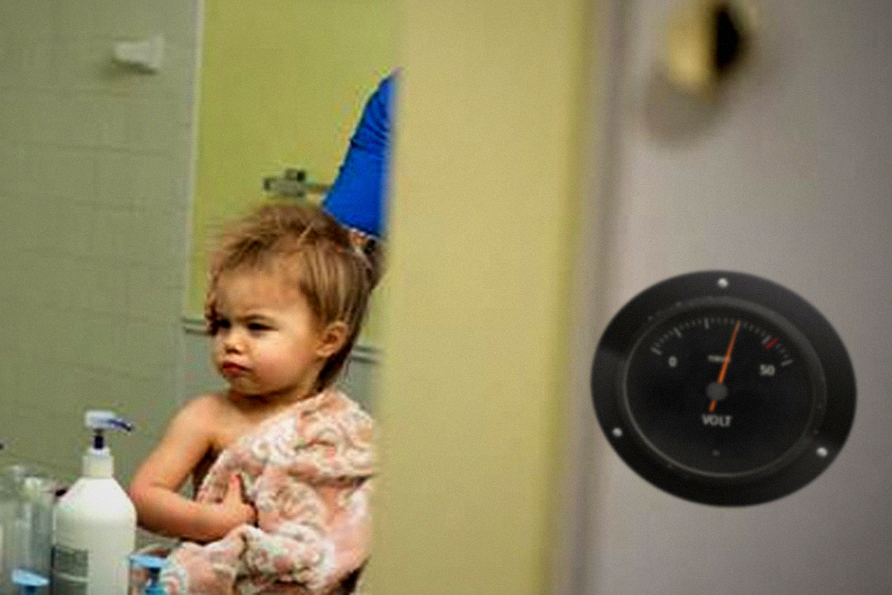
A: 30 (V)
